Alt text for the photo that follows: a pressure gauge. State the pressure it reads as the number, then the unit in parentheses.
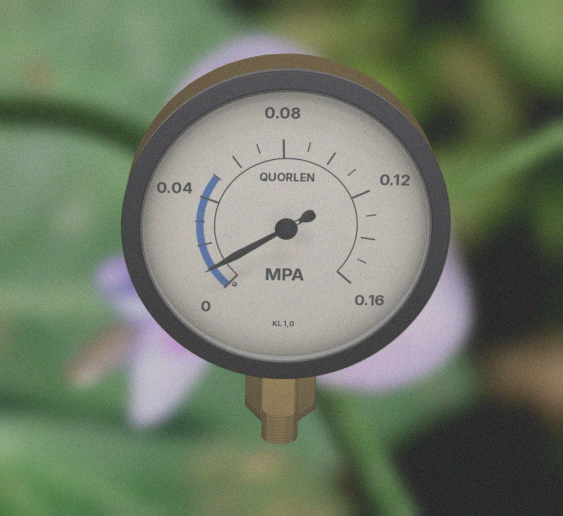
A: 0.01 (MPa)
